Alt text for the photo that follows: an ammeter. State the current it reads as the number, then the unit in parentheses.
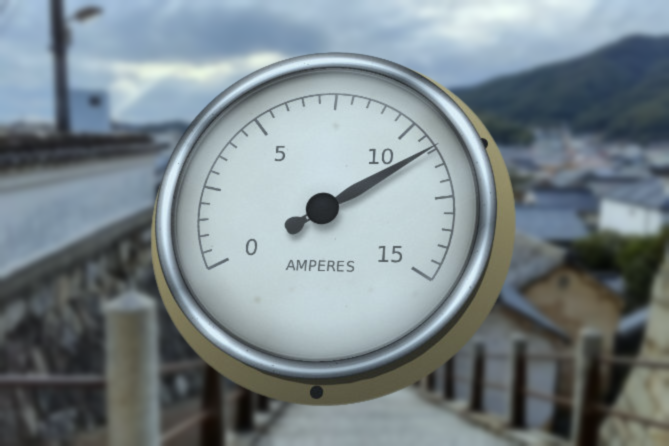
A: 11 (A)
